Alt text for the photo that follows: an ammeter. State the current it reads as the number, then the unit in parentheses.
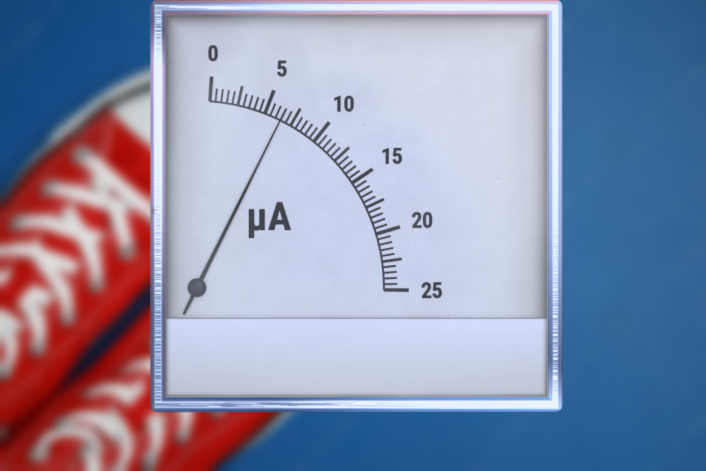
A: 6.5 (µA)
